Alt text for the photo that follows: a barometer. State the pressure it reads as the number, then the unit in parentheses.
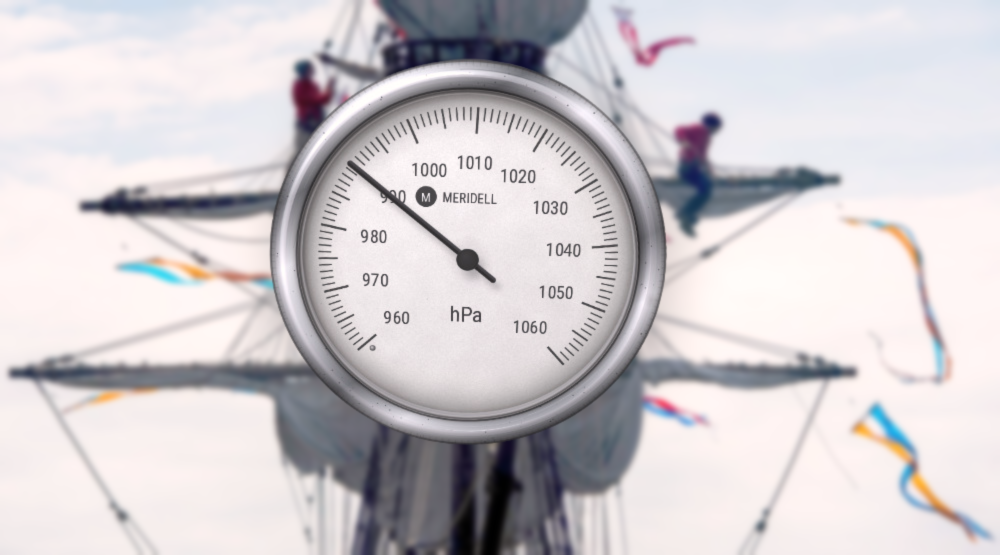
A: 990 (hPa)
